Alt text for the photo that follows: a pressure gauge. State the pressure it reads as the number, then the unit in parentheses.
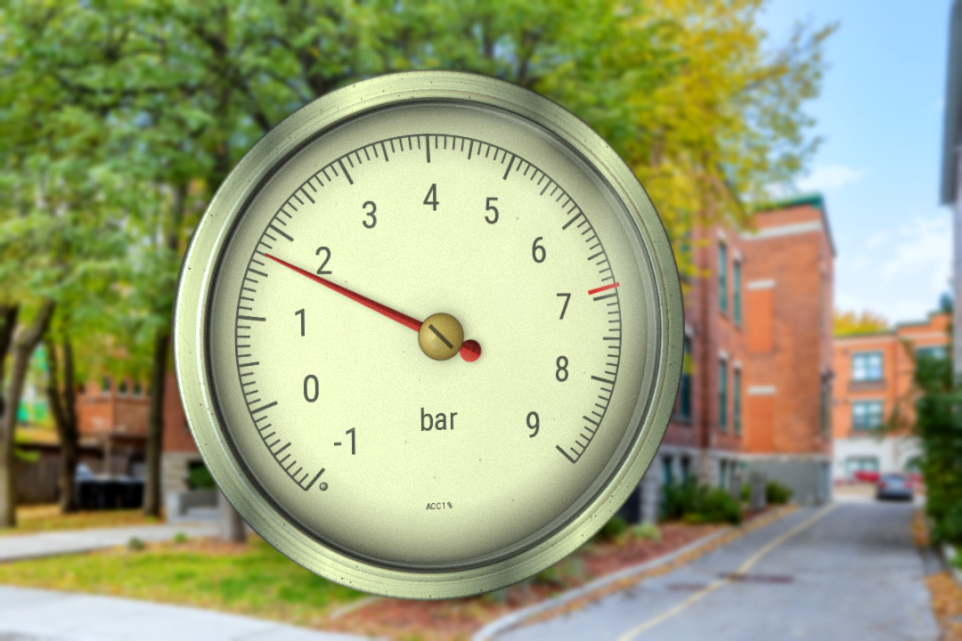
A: 1.7 (bar)
